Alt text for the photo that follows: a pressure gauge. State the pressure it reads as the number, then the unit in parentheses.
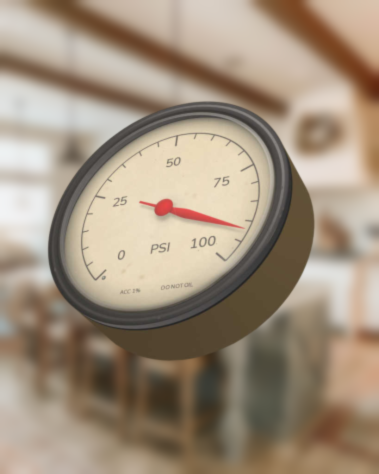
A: 92.5 (psi)
